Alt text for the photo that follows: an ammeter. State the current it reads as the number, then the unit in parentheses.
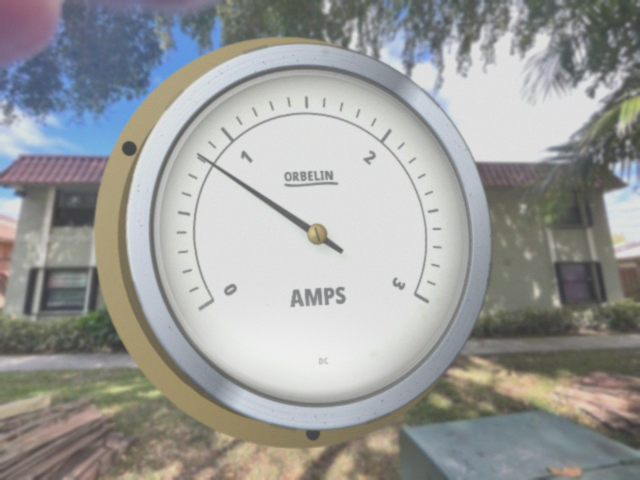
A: 0.8 (A)
